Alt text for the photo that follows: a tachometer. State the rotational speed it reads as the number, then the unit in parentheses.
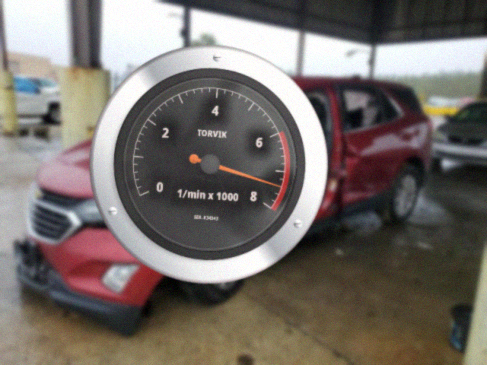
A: 7400 (rpm)
